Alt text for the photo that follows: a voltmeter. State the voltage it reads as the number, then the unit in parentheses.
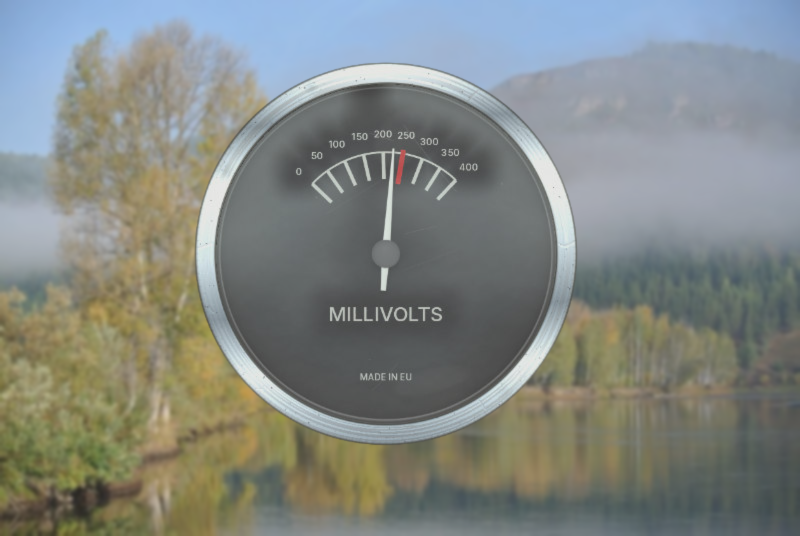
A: 225 (mV)
